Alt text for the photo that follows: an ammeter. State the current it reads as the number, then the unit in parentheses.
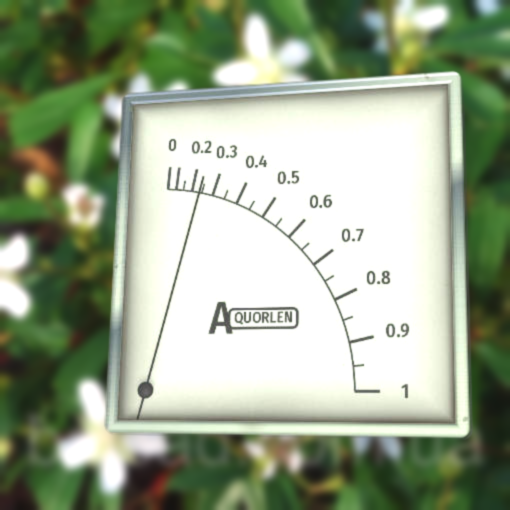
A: 0.25 (A)
